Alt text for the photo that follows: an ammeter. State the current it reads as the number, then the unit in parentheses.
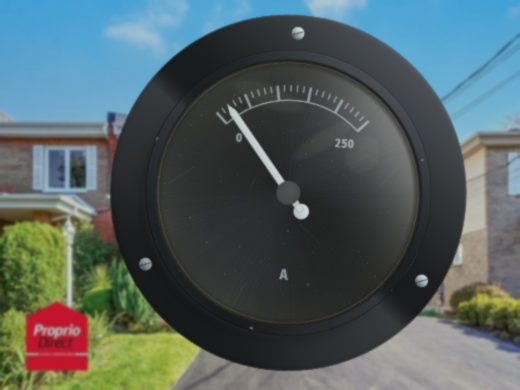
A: 20 (A)
